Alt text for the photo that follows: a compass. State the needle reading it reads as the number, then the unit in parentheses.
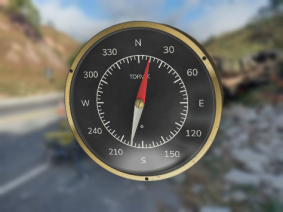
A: 15 (°)
